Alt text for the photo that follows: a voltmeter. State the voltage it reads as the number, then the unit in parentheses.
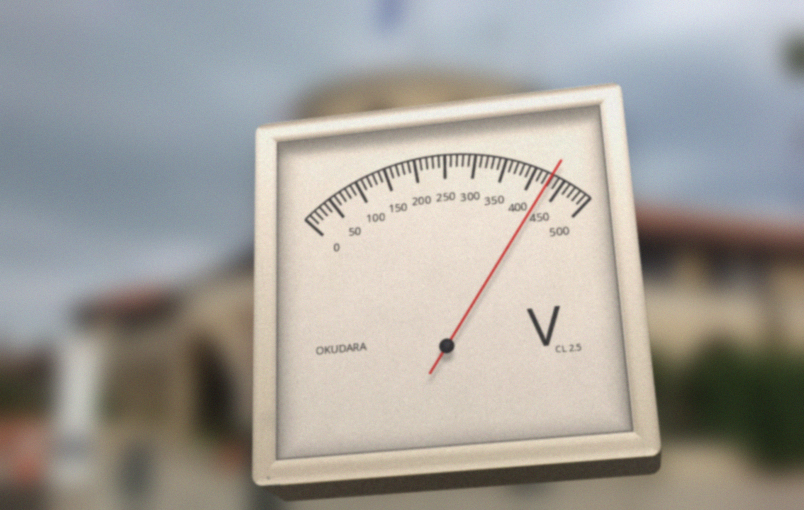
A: 430 (V)
